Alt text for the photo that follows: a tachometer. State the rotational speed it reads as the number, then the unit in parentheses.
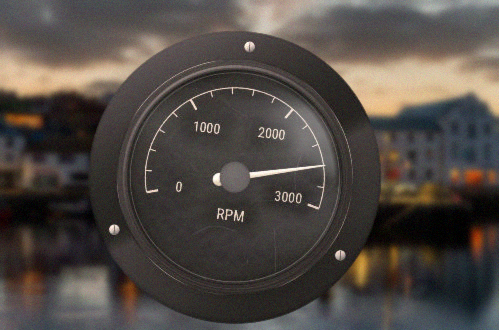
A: 2600 (rpm)
